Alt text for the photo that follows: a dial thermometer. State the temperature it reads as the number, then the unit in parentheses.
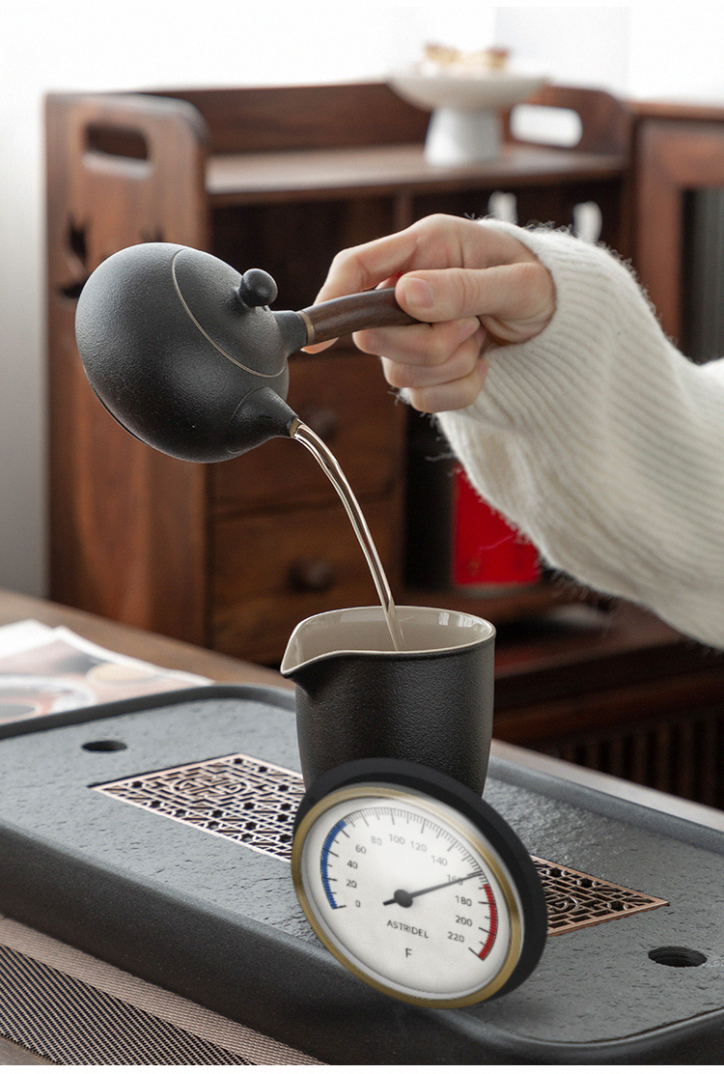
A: 160 (°F)
